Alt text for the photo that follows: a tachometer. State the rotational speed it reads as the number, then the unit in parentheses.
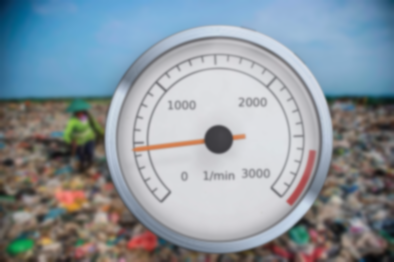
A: 450 (rpm)
